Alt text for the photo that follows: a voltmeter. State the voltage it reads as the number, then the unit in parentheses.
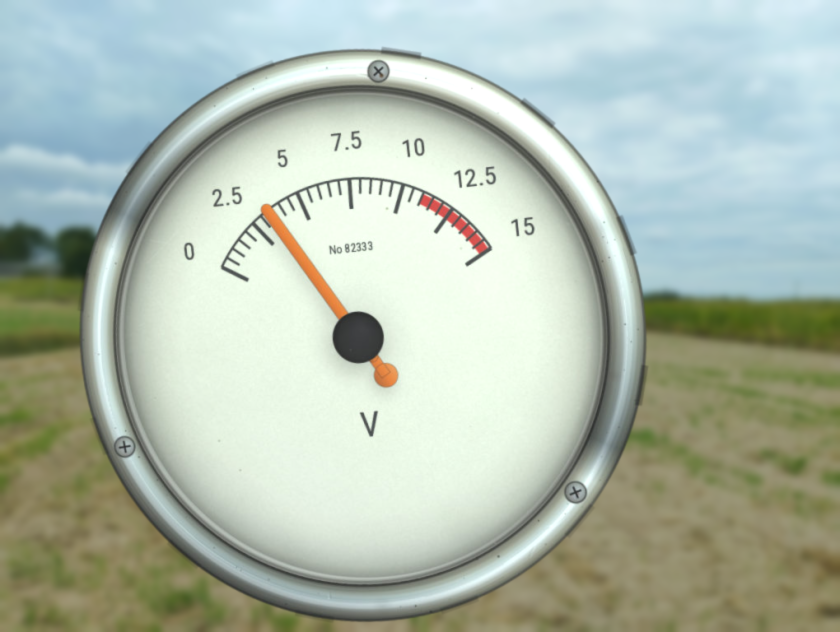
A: 3.5 (V)
